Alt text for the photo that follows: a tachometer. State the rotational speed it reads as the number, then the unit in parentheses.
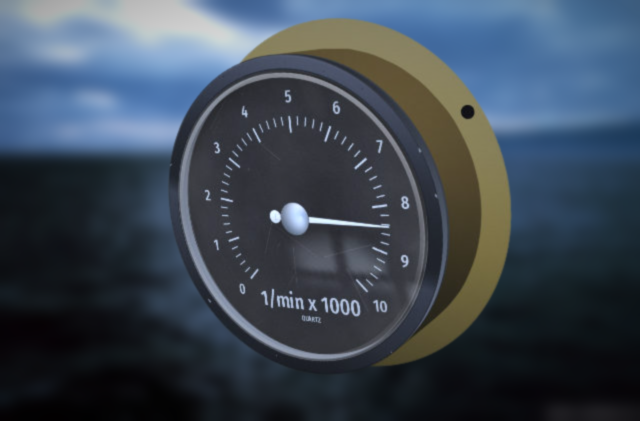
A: 8400 (rpm)
